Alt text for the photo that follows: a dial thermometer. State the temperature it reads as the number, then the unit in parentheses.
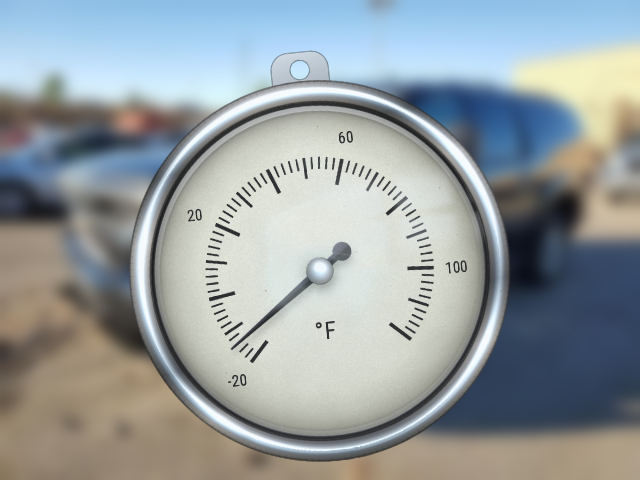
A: -14 (°F)
